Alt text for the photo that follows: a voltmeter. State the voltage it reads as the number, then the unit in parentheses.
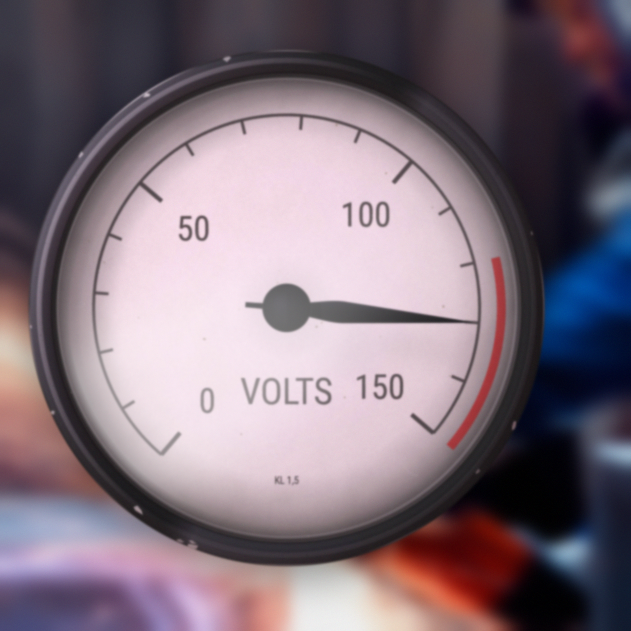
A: 130 (V)
